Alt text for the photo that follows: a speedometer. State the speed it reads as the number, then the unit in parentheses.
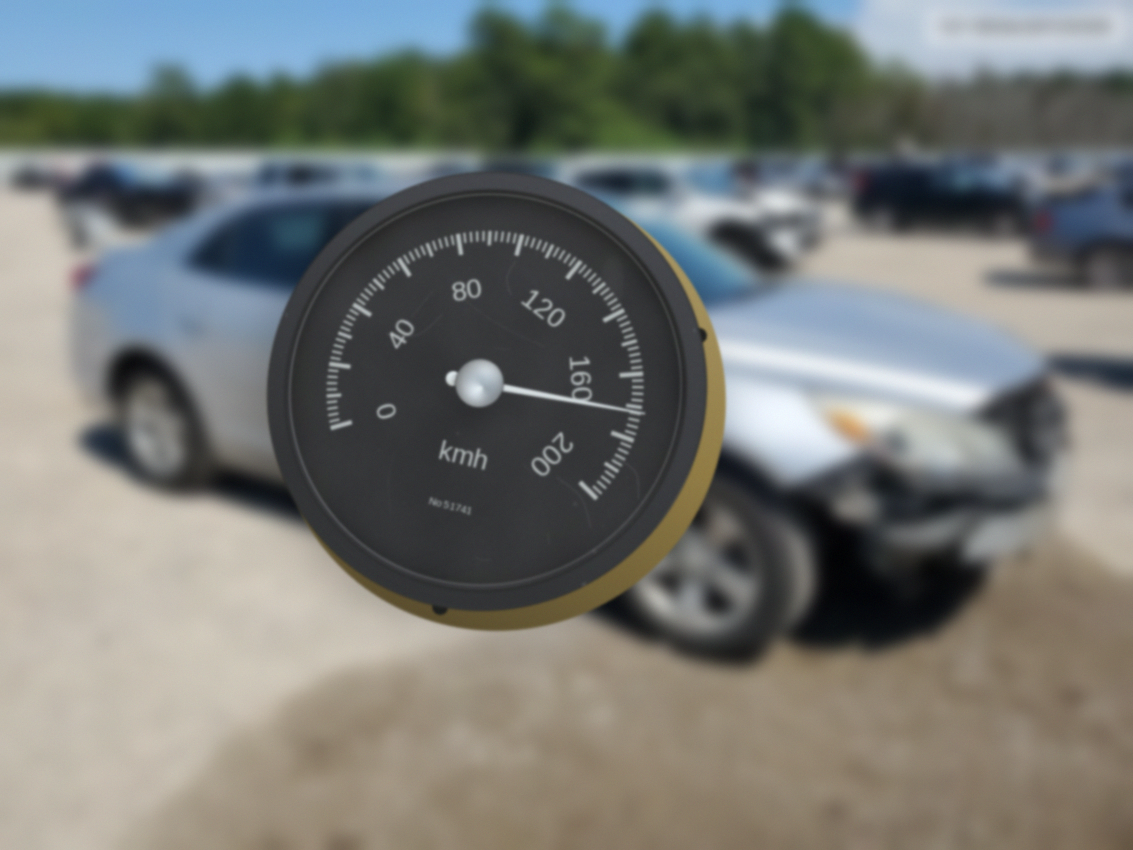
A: 172 (km/h)
